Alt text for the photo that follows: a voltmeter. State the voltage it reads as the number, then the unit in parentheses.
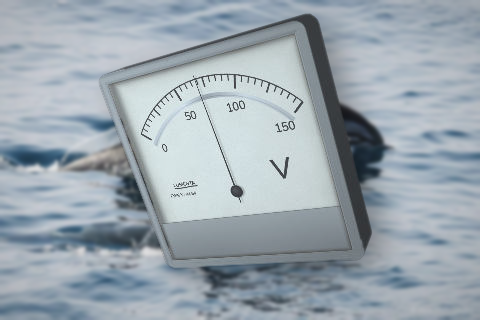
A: 70 (V)
